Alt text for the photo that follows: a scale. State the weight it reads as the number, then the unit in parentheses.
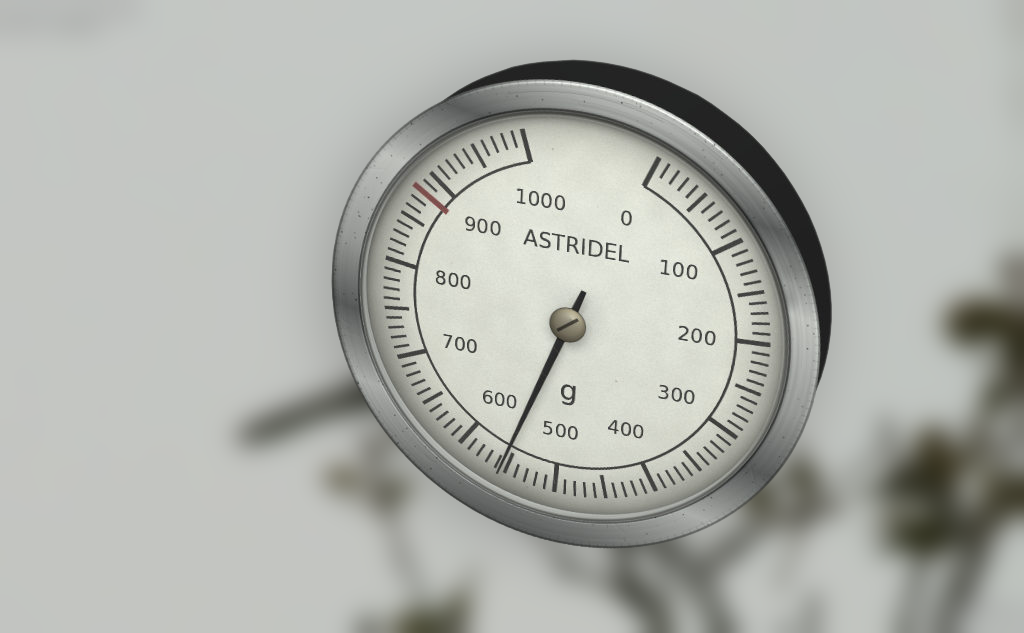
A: 555 (g)
